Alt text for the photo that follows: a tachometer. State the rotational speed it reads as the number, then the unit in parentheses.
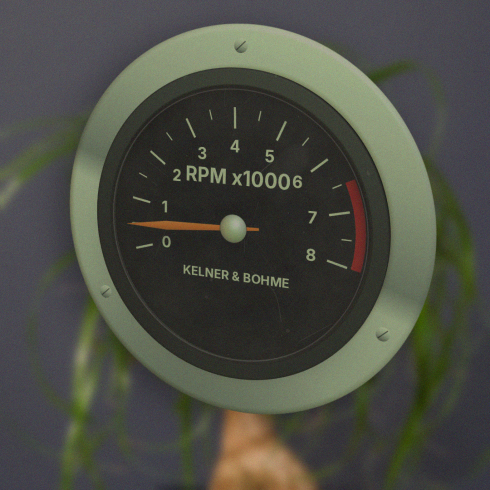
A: 500 (rpm)
